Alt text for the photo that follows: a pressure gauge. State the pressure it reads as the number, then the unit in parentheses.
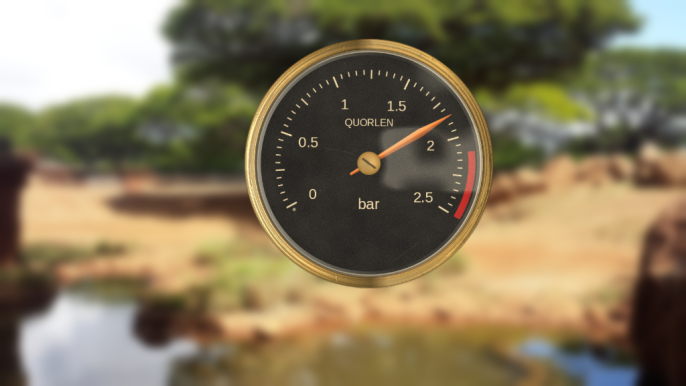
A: 1.85 (bar)
